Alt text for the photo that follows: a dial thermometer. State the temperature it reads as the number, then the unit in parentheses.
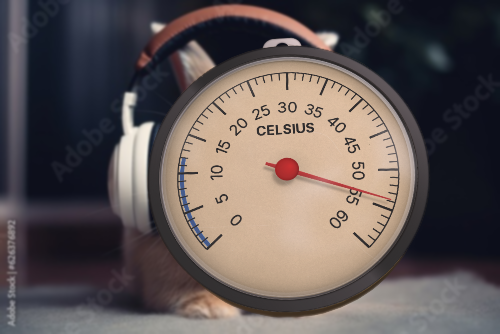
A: 54 (°C)
